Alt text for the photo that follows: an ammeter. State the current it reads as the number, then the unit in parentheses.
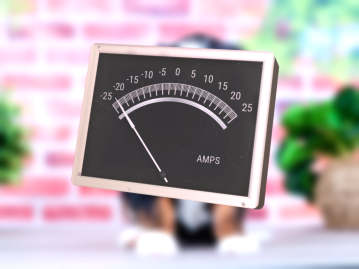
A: -22.5 (A)
